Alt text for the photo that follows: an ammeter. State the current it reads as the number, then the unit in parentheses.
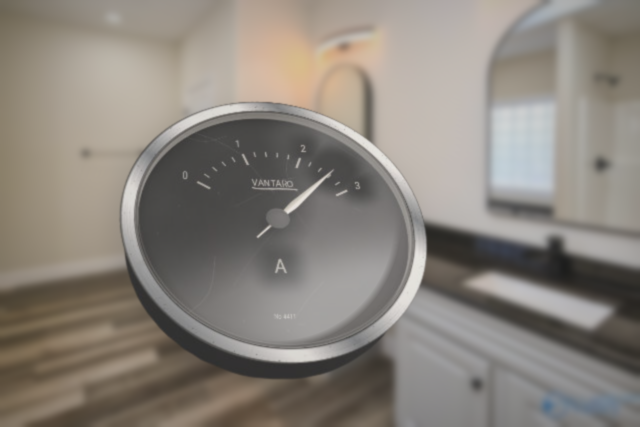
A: 2.6 (A)
